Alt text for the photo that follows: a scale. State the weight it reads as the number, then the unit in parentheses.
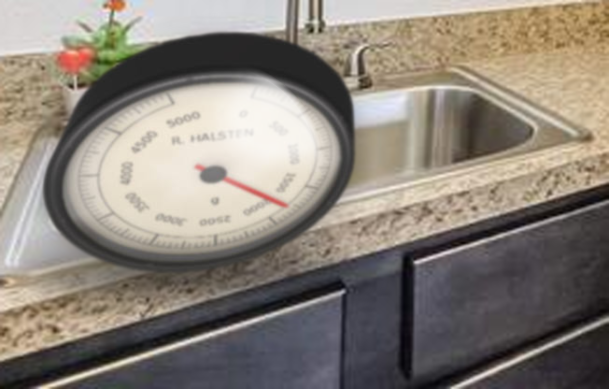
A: 1750 (g)
